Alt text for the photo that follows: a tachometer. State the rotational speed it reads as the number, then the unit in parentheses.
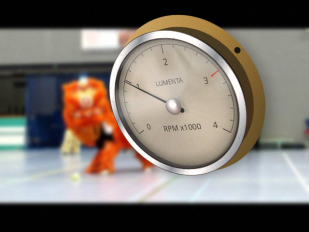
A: 1000 (rpm)
